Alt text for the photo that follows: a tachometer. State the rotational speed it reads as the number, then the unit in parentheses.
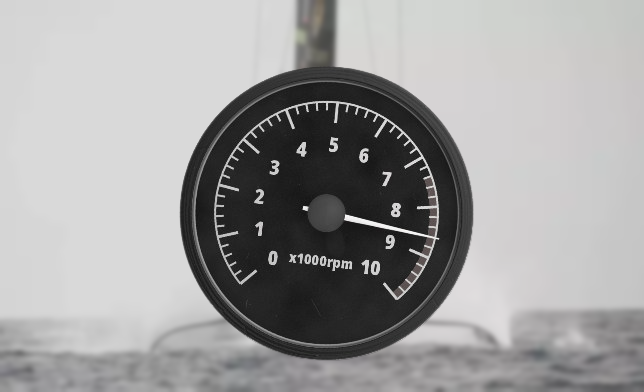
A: 8600 (rpm)
